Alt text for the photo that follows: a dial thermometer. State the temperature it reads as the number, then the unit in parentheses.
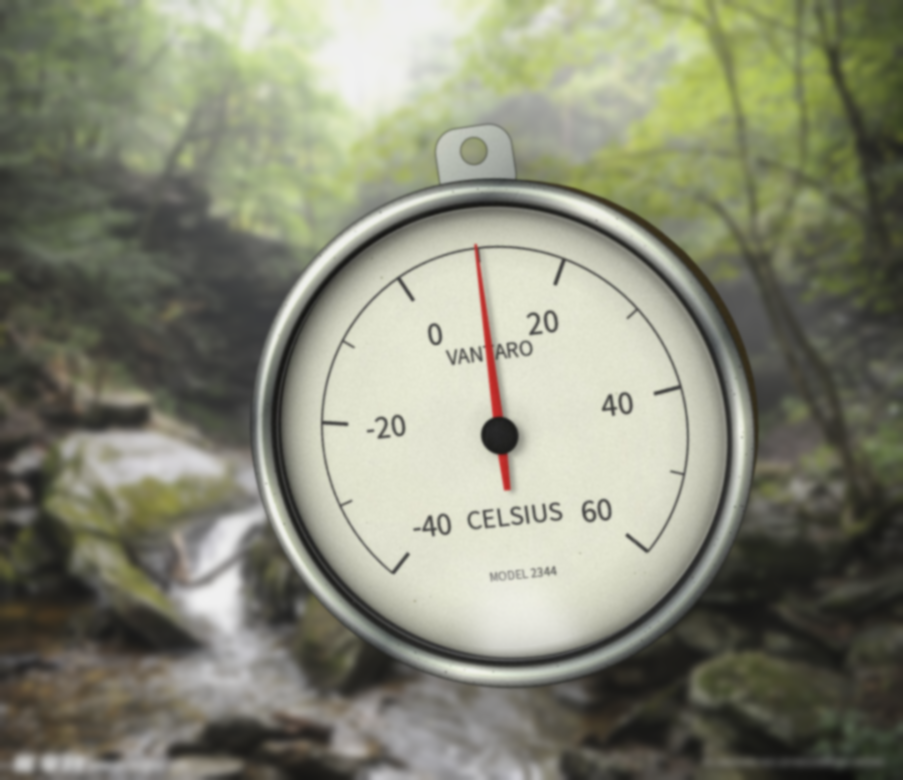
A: 10 (°C)
